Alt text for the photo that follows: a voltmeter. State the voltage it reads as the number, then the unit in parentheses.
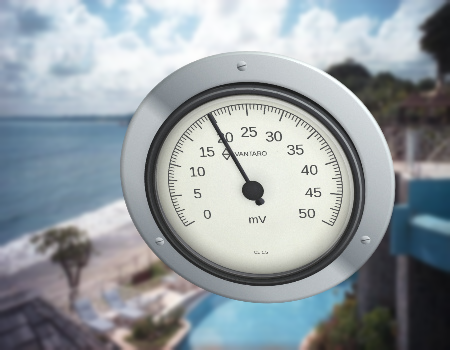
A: 20 (mV)
